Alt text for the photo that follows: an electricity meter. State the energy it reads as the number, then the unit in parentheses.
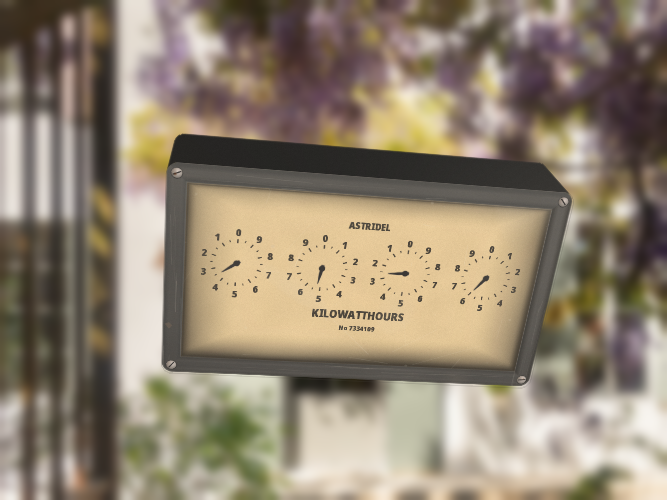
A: 3526 (kWh)
